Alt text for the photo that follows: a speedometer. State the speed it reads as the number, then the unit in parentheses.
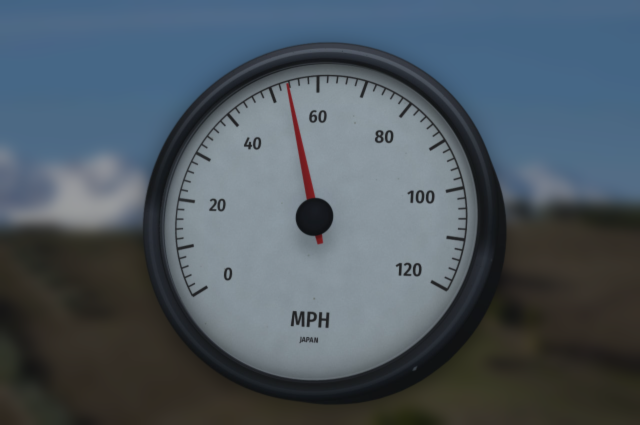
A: 54 (mph)
